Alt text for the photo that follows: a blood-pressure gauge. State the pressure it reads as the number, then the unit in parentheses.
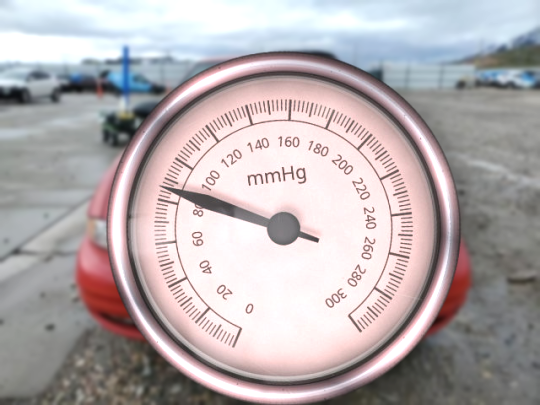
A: 86 (mmHg)
